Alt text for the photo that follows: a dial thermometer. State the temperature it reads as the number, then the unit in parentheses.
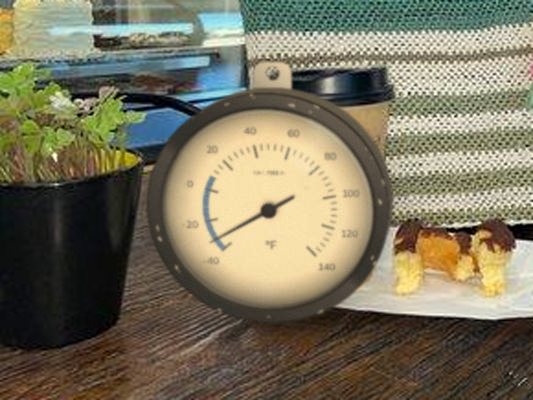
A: -32 (°F)
